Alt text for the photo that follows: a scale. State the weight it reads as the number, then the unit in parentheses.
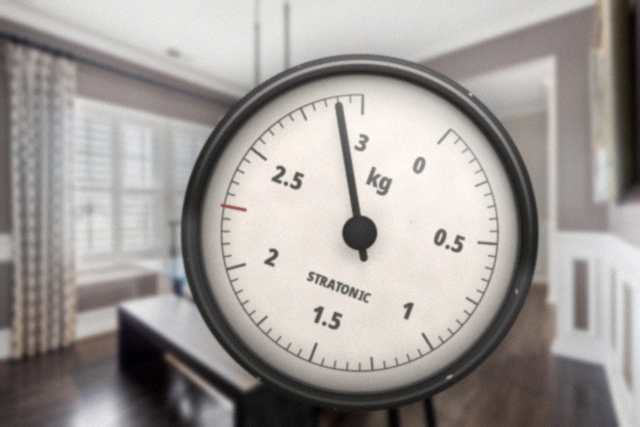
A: 2.9 (kg)
